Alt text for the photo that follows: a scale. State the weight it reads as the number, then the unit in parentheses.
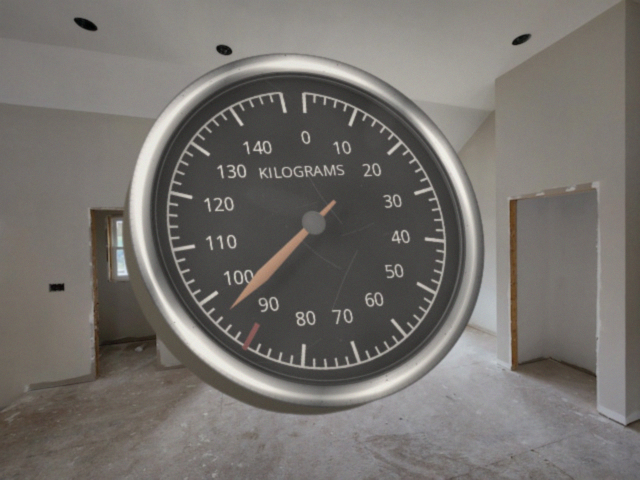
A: 96 (kg)
